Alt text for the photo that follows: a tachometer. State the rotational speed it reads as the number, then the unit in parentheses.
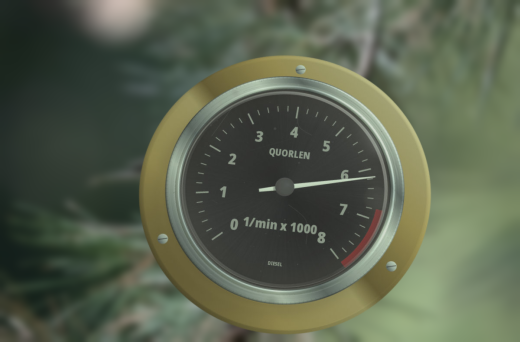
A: 6200 (rpm)
